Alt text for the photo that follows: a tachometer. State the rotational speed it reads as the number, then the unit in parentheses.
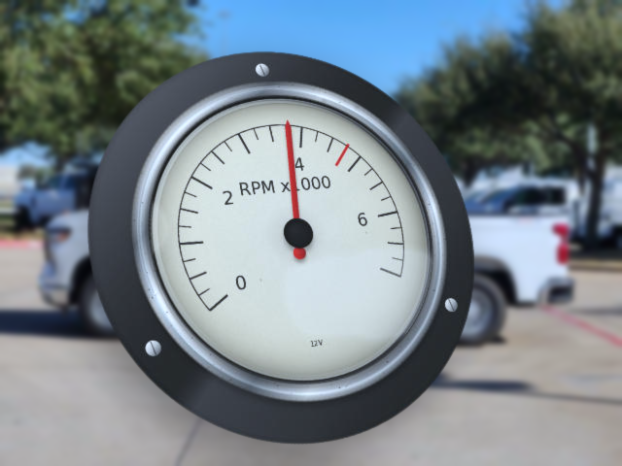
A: 3750 (rpm)
